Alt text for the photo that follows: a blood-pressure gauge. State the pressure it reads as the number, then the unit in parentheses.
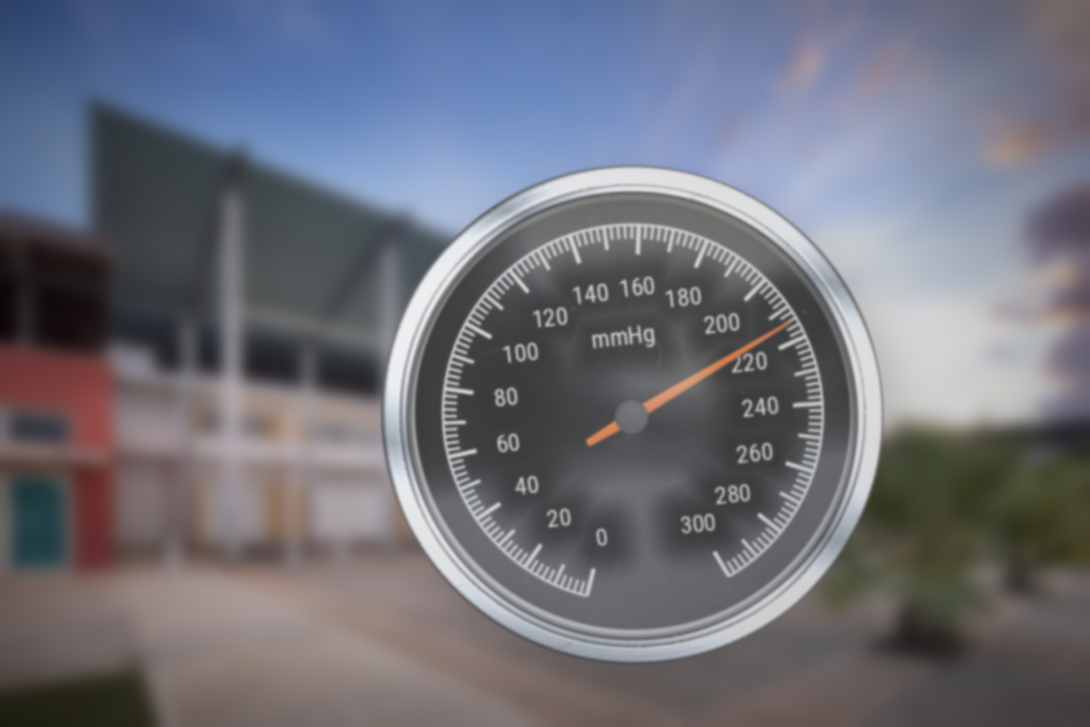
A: 214 (mmHg)
